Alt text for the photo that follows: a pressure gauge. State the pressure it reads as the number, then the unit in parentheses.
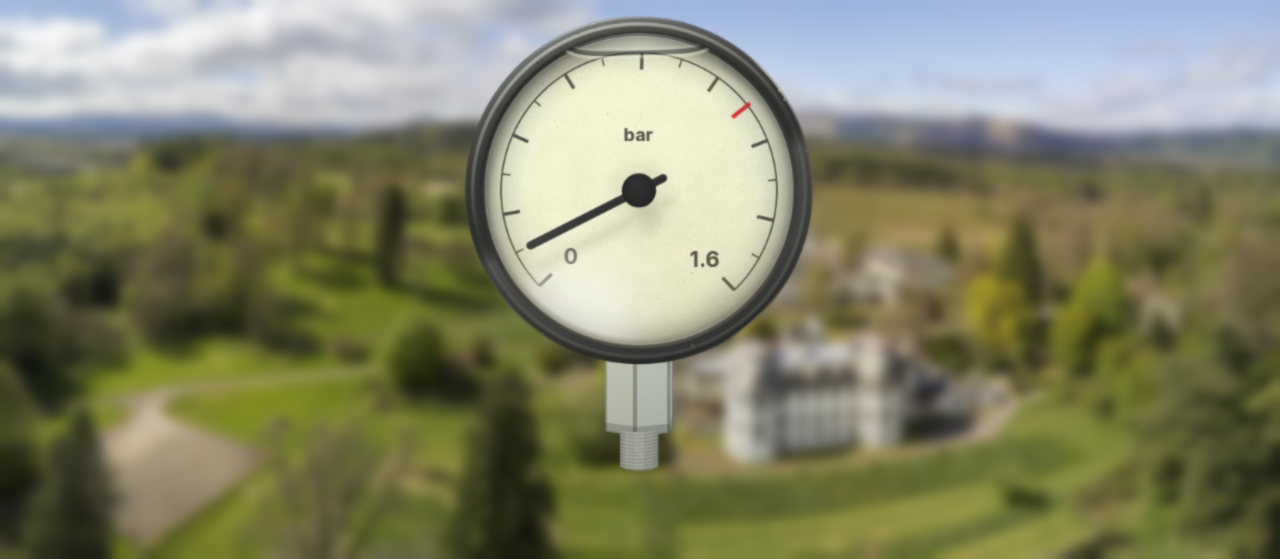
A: 0.1 (bar)
